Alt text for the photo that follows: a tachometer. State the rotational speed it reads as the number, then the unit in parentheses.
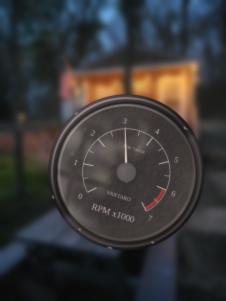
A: 3000 (rpm)
